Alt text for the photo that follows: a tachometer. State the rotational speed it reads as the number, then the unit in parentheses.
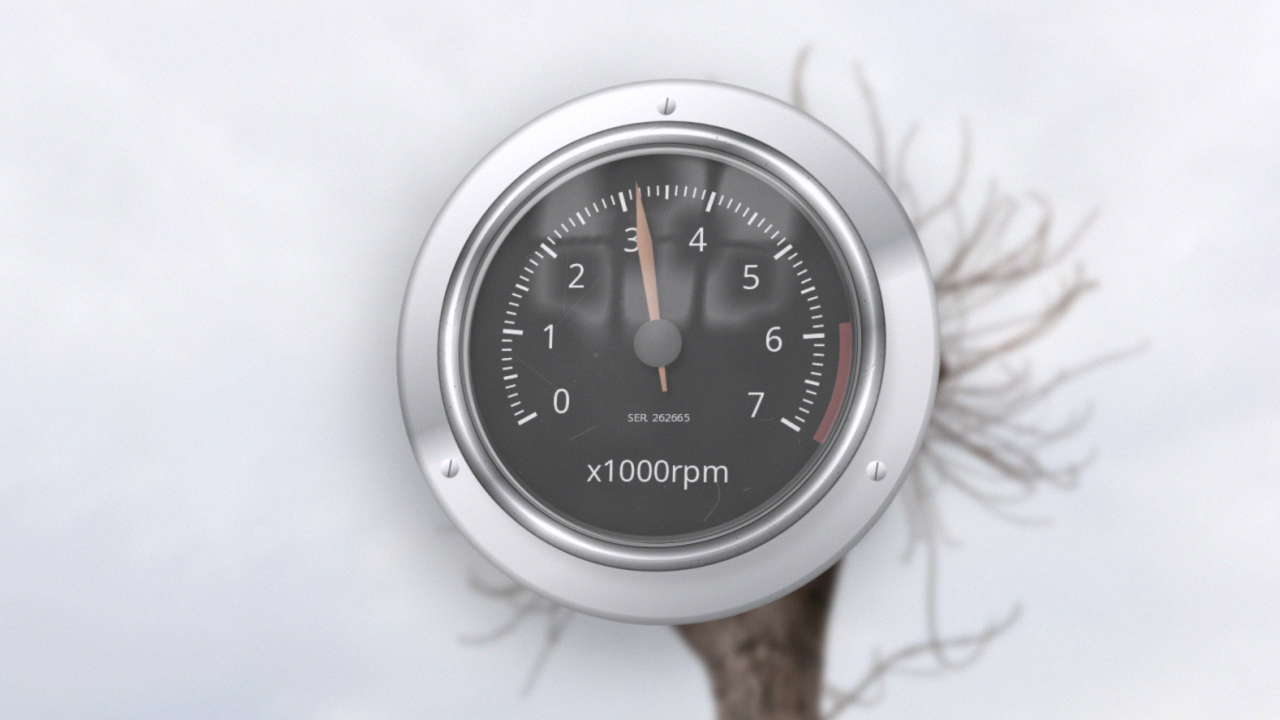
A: 3200 (rpm)
